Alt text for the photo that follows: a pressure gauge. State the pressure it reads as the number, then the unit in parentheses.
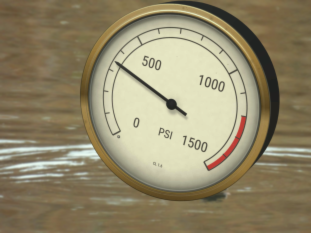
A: 350 (psi)
